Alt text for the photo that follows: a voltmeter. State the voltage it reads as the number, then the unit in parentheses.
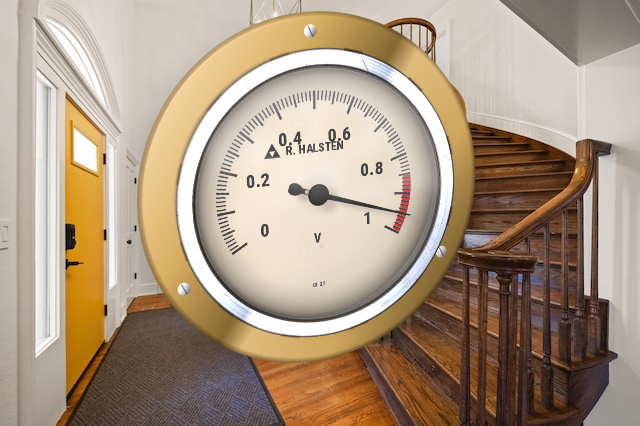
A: 0.95 (V)
